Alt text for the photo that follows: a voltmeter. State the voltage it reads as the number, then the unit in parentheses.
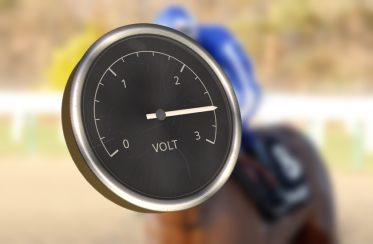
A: 2.6 (V)
